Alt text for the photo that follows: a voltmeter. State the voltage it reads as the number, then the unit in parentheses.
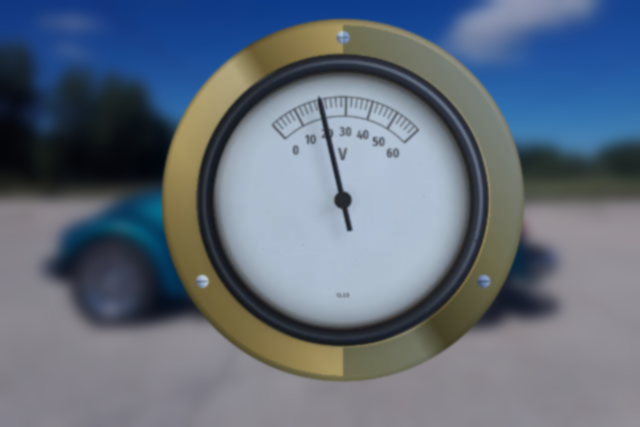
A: 20 (V)
